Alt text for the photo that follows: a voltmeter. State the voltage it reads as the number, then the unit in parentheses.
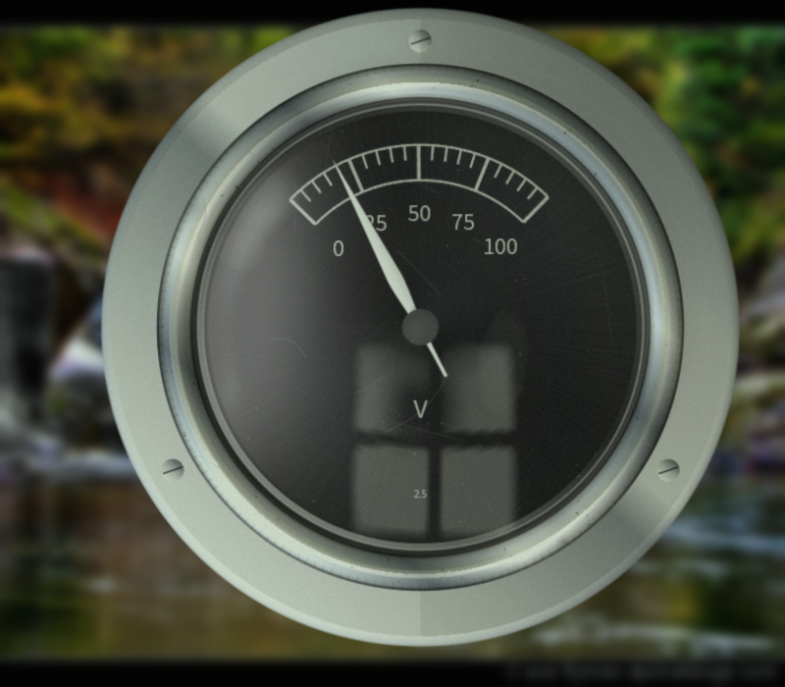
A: 20 (V)
